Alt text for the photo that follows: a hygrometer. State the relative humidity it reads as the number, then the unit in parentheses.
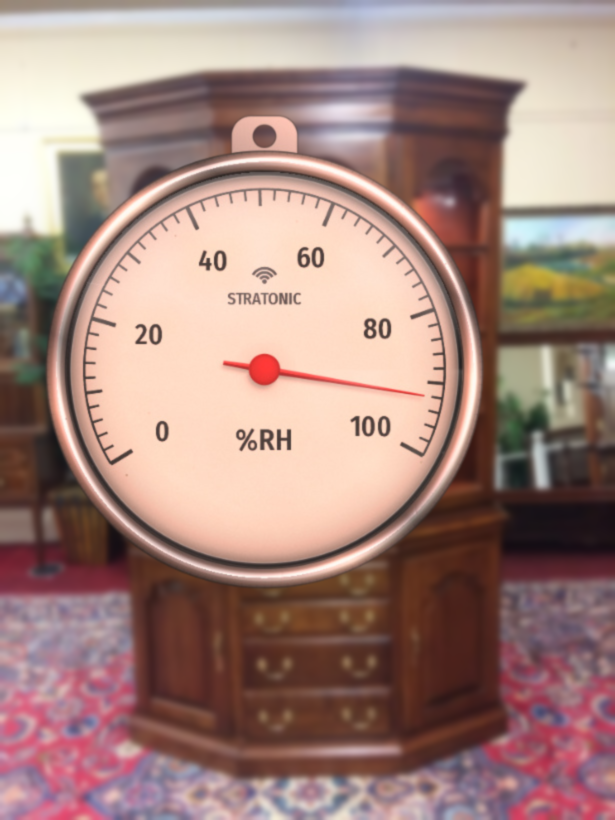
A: 92 (%)
